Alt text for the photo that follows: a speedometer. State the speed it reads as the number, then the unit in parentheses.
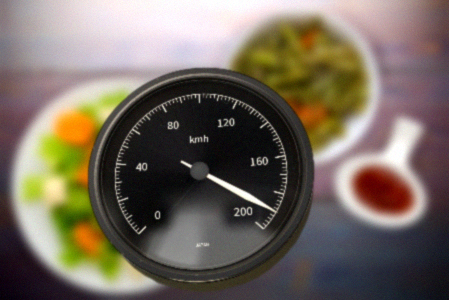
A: 190 (km/h)
